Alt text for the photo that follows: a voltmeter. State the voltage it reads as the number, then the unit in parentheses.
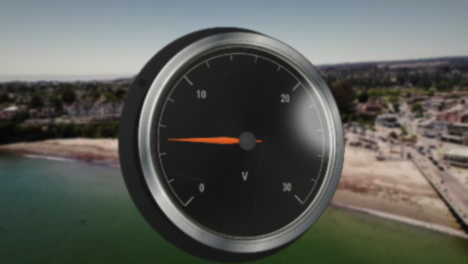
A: 5 (V)
